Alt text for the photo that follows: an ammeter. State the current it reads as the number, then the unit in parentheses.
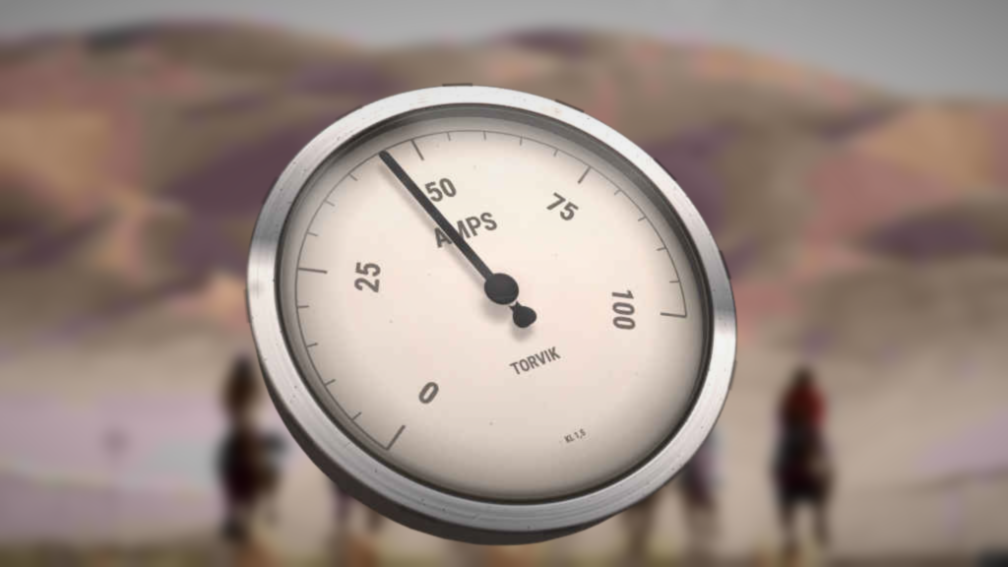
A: 45 (A)
